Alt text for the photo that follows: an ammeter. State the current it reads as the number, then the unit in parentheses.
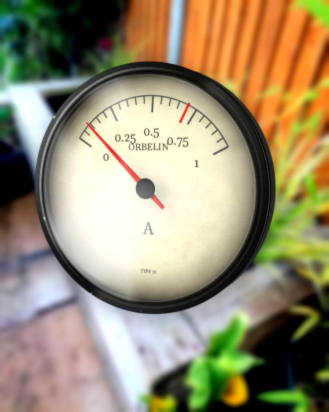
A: 0.1 (A)
